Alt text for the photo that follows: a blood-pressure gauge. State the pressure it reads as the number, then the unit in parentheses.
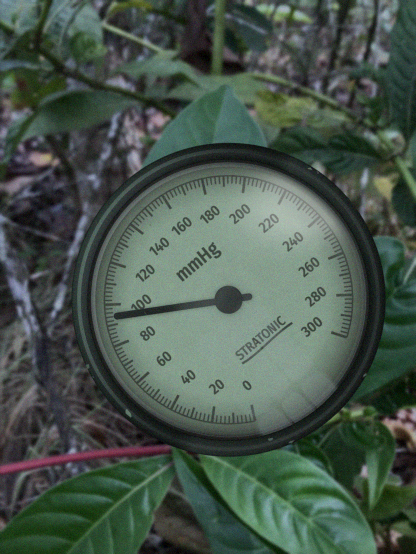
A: 94 (mmHg)
